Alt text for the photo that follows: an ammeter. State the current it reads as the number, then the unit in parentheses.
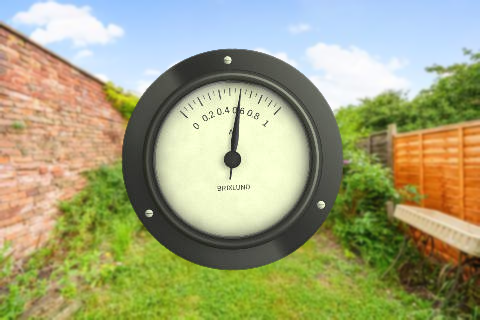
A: 0.6 (A)
